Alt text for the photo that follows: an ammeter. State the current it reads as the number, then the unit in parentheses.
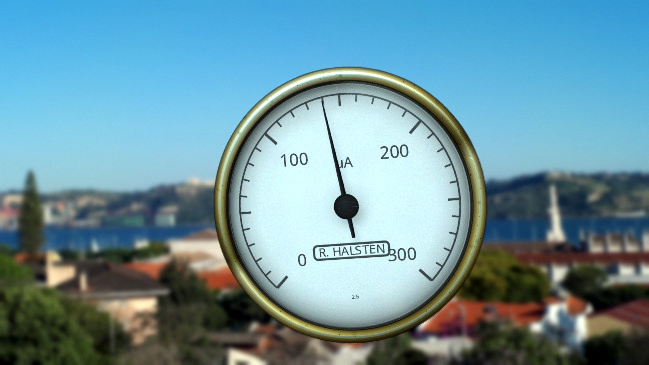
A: 140 (µA)
